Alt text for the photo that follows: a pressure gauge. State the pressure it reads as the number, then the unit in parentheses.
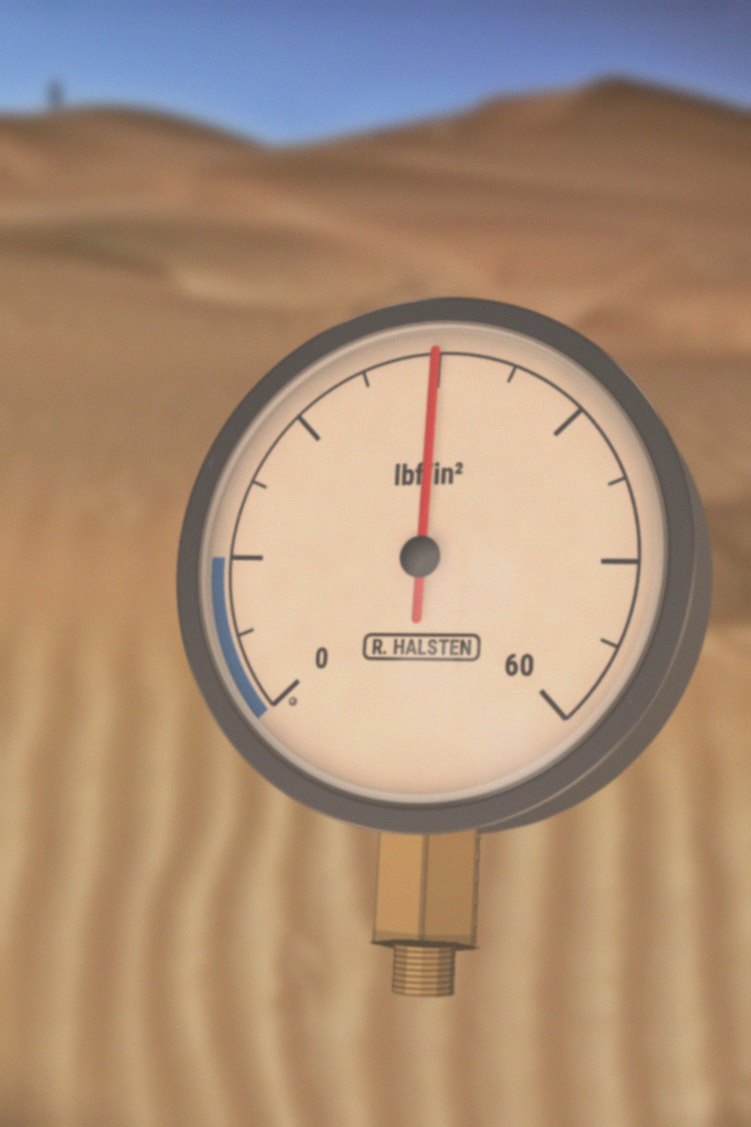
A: 30 (psi)
